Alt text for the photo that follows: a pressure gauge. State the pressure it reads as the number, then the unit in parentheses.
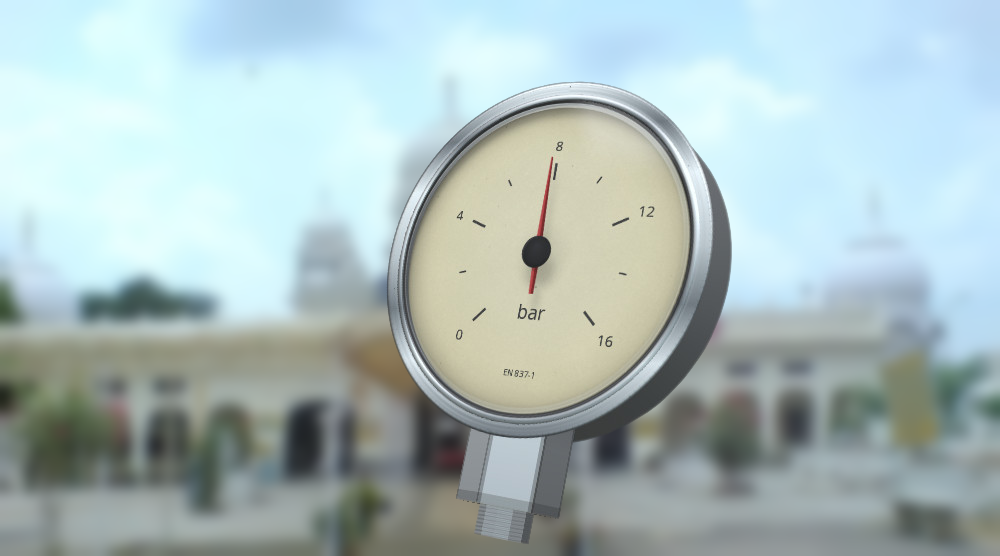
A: 8 (bar)
